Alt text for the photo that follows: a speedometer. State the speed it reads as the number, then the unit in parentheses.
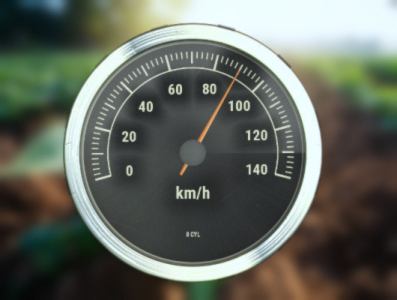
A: 90 (km/h)
